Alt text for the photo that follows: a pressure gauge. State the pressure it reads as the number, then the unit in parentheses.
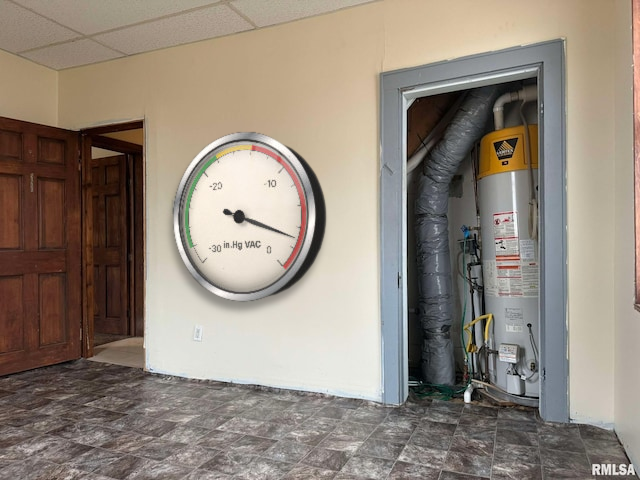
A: -3 (inHg)
